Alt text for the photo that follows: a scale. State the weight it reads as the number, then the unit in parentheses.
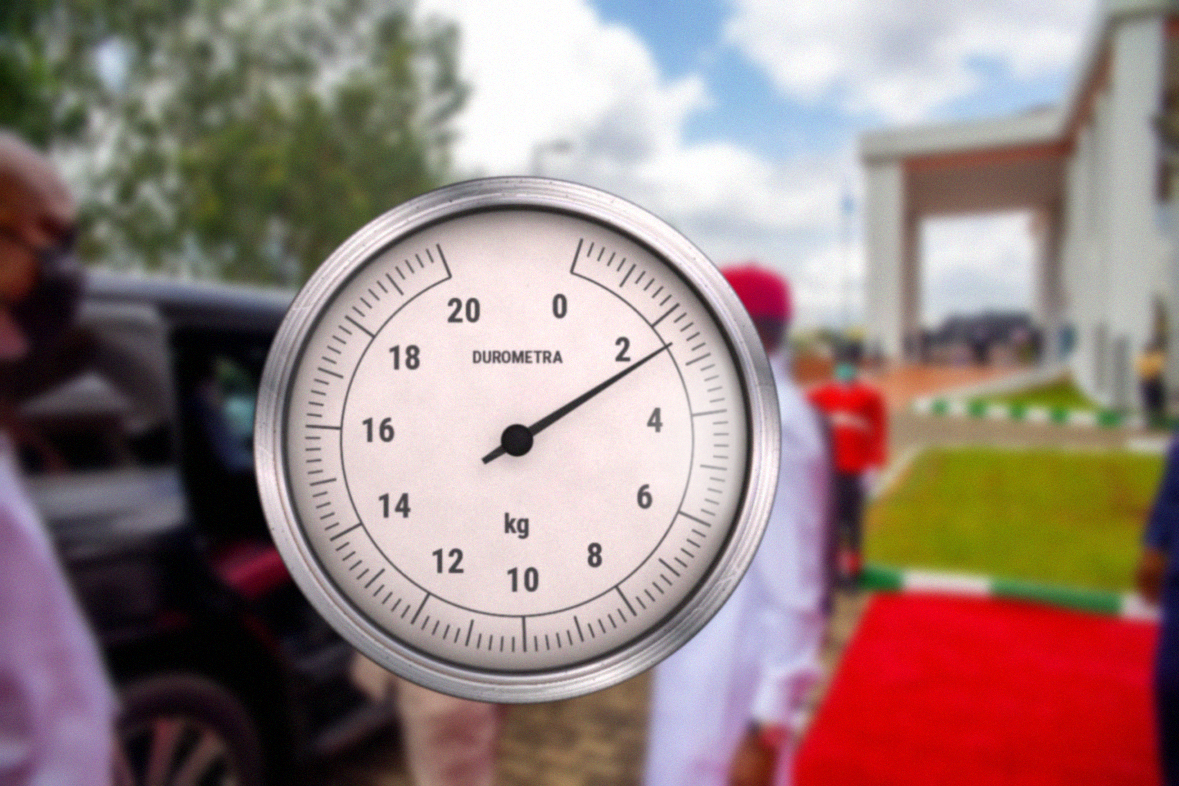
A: 2.5 (kg)
